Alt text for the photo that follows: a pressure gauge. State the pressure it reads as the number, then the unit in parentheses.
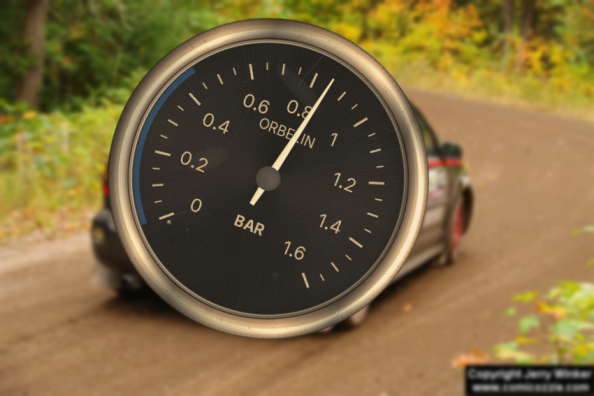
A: 0.85 (bar)
